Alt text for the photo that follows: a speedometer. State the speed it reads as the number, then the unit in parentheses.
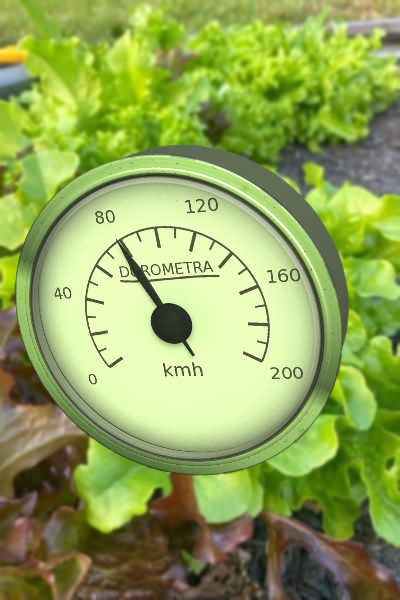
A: 80 (km/h)
